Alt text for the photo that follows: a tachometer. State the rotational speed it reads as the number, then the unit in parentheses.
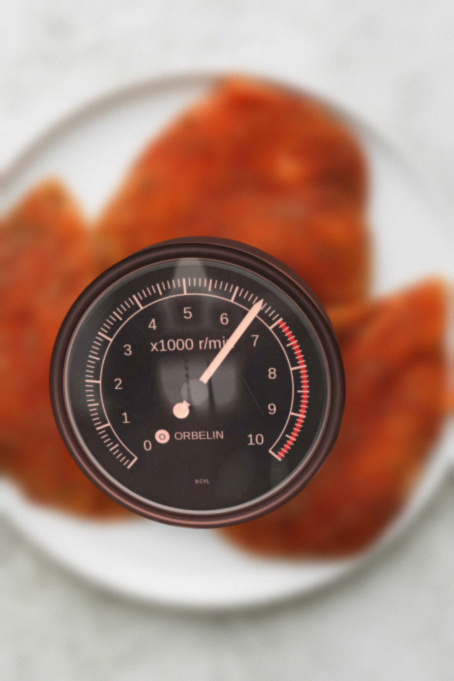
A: 6500 (rpm)
